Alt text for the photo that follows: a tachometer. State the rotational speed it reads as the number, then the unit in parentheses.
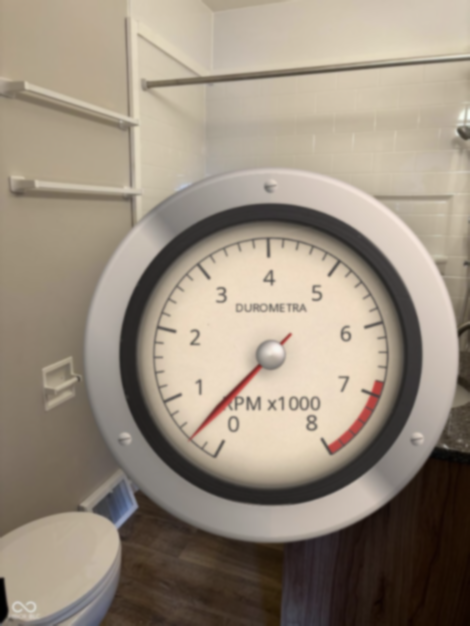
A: 400 (rpm)
